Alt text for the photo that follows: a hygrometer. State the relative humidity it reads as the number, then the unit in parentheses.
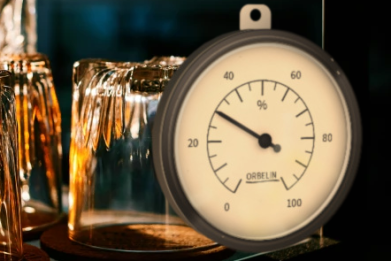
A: 30 (%)
